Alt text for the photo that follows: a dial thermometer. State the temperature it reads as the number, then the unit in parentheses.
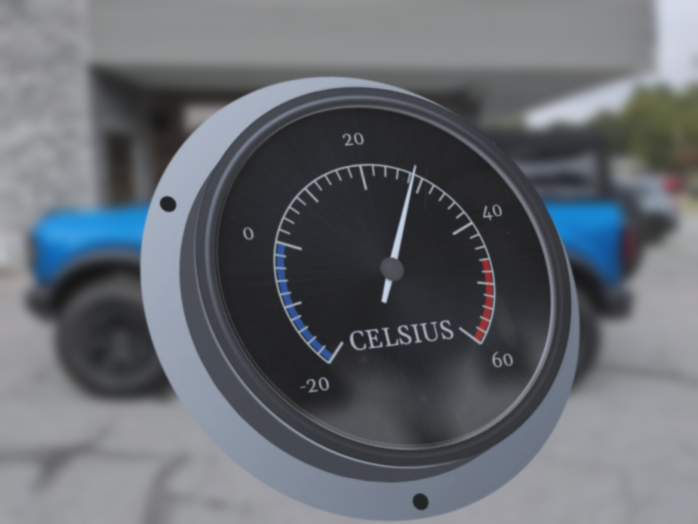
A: 28 (°C)
